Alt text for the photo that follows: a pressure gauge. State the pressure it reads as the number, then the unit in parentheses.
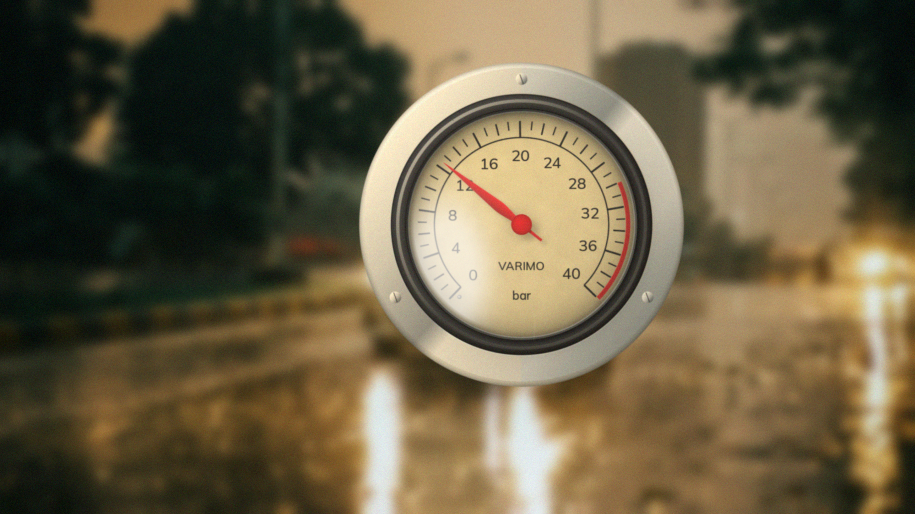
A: 12.5 (bar)
